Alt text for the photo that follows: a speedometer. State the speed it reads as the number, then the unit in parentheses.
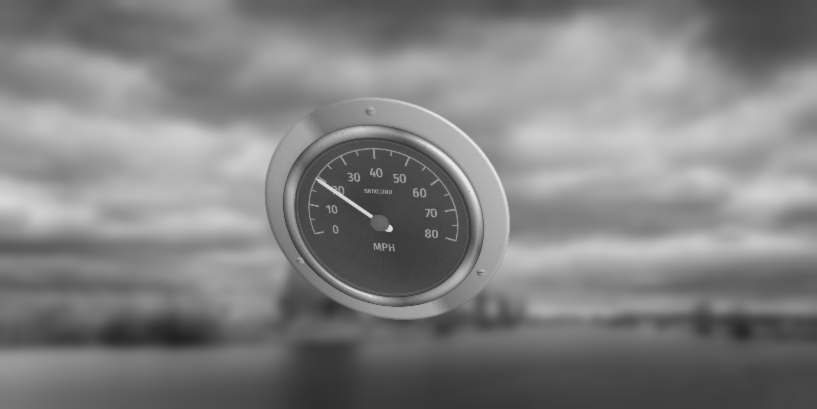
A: 20 (mph)
